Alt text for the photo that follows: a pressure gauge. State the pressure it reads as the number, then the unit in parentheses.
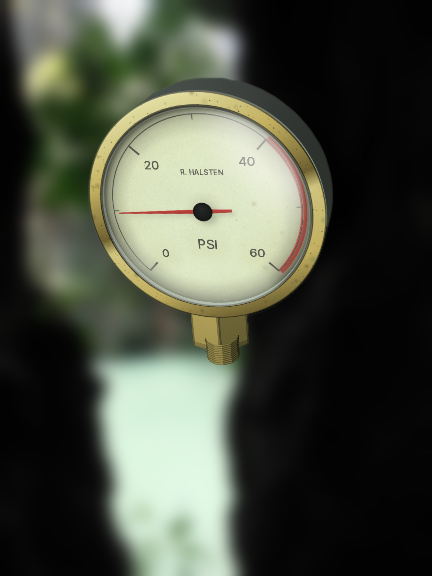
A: 10 (psi)
